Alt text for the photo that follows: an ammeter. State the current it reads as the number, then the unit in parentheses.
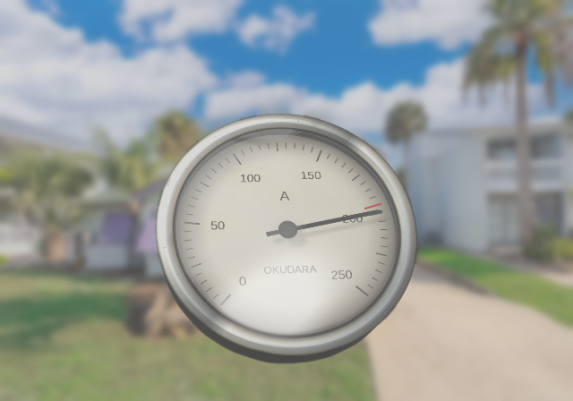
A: 200 (A)
